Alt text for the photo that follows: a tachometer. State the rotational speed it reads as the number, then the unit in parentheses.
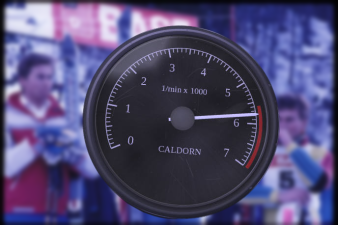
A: 5800 (rpm)
